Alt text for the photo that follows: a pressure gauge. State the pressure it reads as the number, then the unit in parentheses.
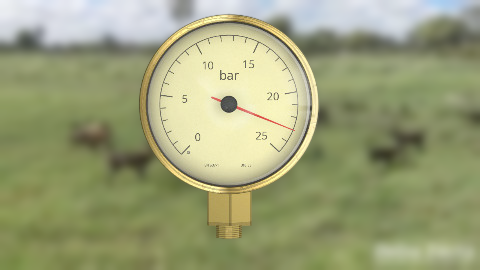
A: 23 (bar)
